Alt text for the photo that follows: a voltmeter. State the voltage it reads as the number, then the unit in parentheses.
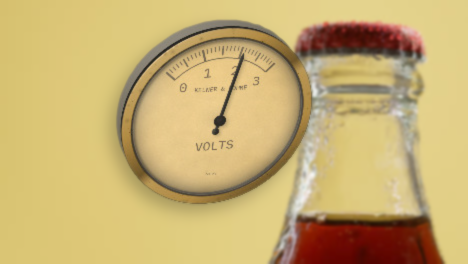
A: 2 (V)
